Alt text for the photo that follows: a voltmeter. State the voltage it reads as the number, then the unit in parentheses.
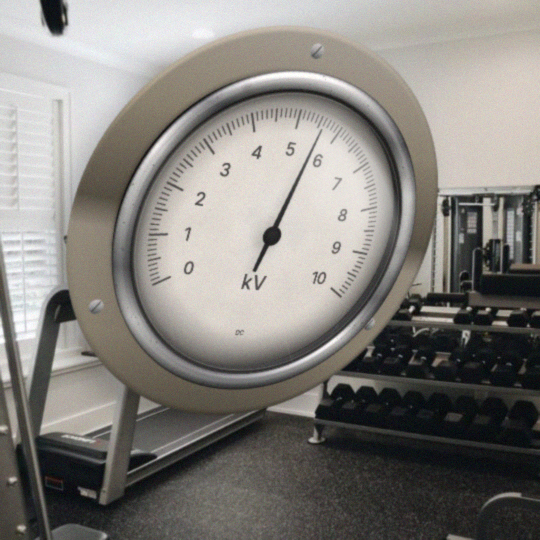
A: 5.5 (kV)
